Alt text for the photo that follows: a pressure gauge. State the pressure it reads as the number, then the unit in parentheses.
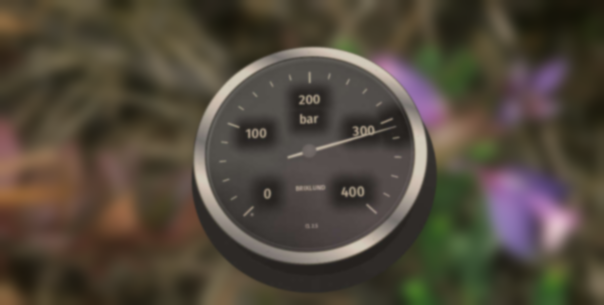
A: 310 (bar)
